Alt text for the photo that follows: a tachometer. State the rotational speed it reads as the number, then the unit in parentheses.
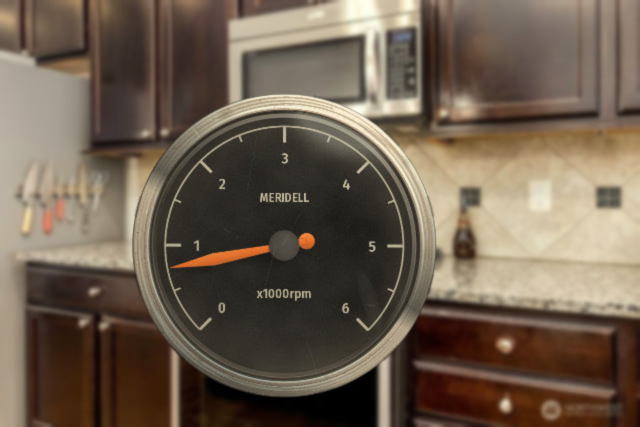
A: 750 (rpm)
